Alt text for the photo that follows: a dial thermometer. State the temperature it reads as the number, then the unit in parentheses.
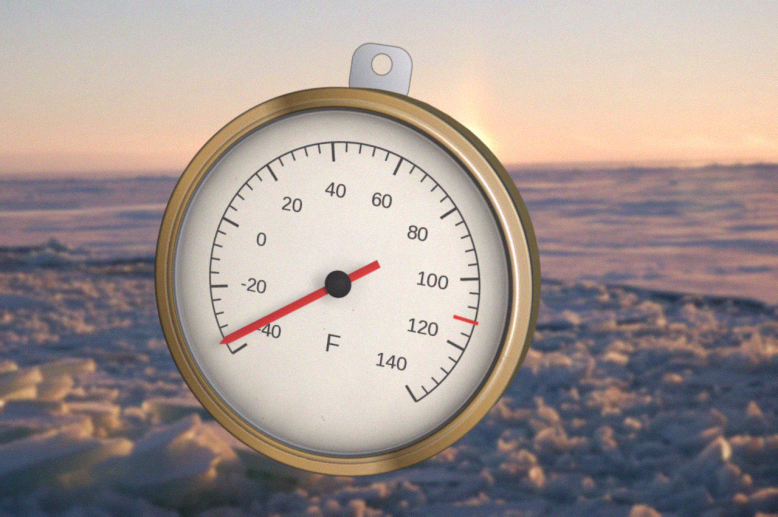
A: -36 (°F)
